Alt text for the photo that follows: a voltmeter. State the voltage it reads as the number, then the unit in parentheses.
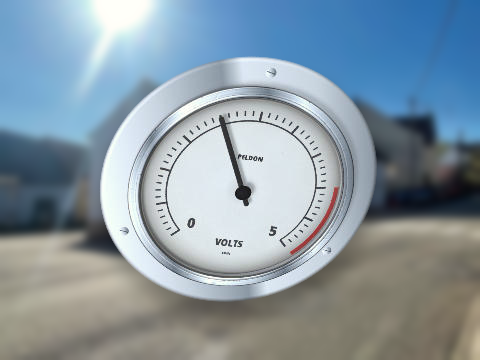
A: 2 (V)
